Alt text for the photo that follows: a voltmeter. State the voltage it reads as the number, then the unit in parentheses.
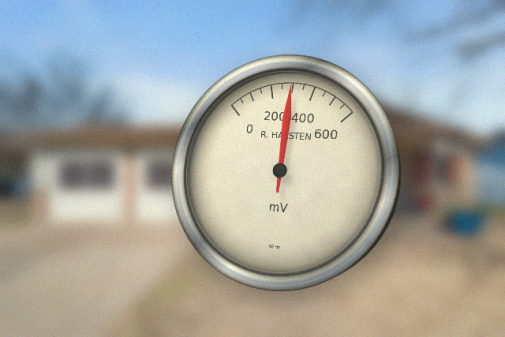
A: 300 (mV)
